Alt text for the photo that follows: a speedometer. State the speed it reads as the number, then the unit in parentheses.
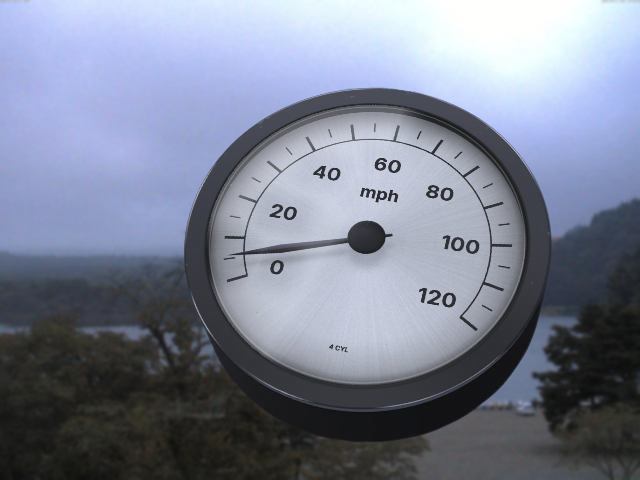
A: 5 (mph)
